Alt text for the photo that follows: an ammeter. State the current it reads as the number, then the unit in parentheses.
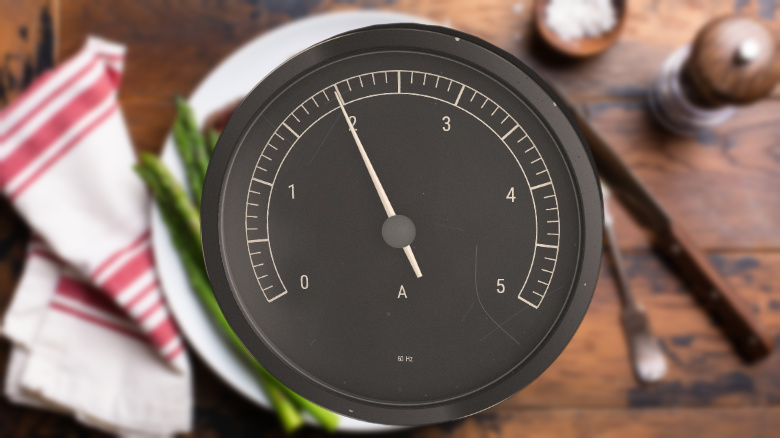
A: 2 (A)
